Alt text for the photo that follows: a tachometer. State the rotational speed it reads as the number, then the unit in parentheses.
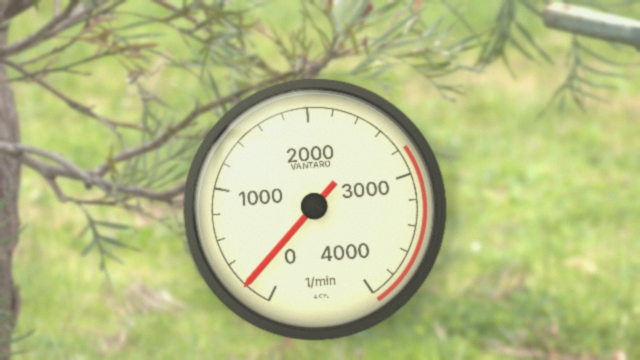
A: 200 (rpm)
